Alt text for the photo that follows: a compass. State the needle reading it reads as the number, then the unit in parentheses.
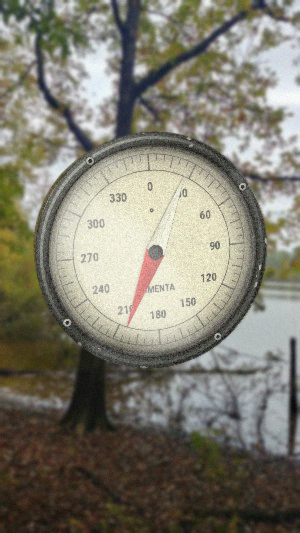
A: 205 (°)
